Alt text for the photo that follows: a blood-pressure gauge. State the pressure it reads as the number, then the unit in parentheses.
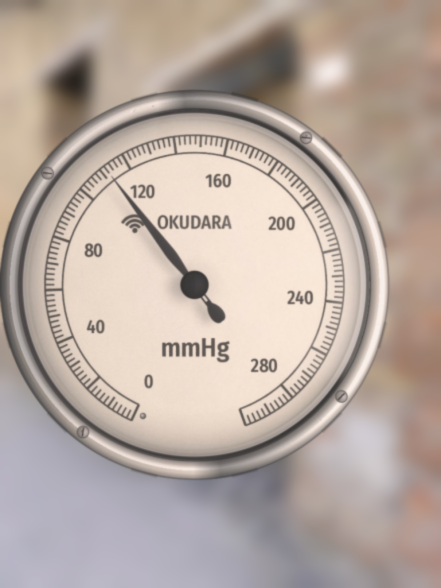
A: 112 (mmHg)
